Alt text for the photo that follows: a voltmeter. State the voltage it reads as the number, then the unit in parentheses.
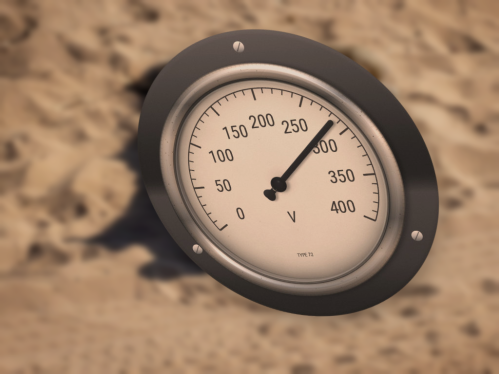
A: 285 (V)
